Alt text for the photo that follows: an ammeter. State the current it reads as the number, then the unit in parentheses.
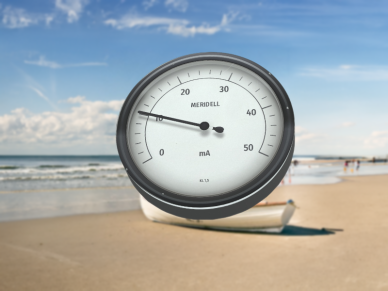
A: 10 (mA)
